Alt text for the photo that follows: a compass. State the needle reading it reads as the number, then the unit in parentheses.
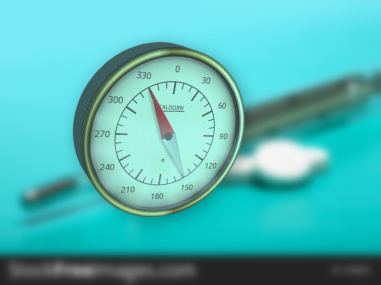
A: 330 (°)
